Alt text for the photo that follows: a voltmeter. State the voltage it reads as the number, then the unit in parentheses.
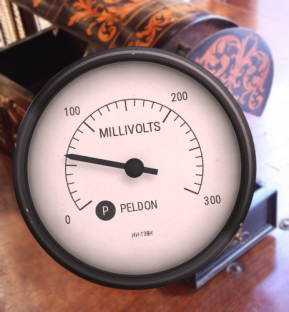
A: 60 (mV)
